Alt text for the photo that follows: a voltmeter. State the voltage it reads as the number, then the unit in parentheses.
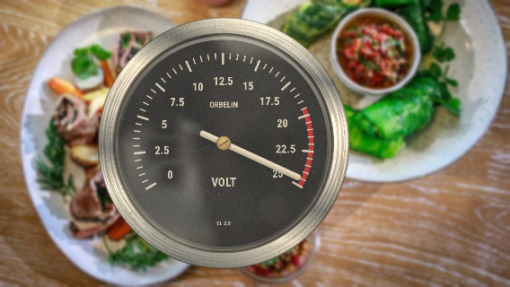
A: 24.5 (V)
